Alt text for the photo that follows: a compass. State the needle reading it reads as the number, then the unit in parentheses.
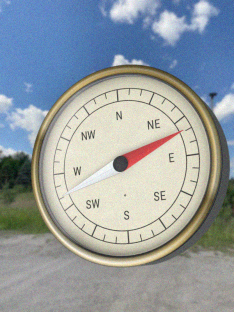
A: 70 (°)
